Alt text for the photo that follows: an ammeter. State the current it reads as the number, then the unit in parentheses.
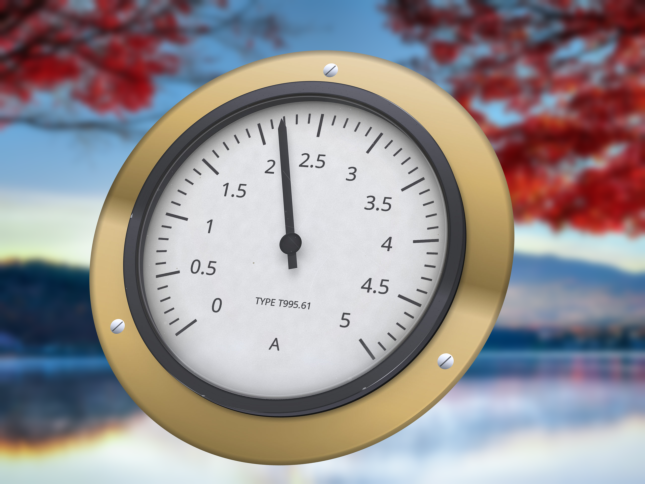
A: 2.2 (A)
